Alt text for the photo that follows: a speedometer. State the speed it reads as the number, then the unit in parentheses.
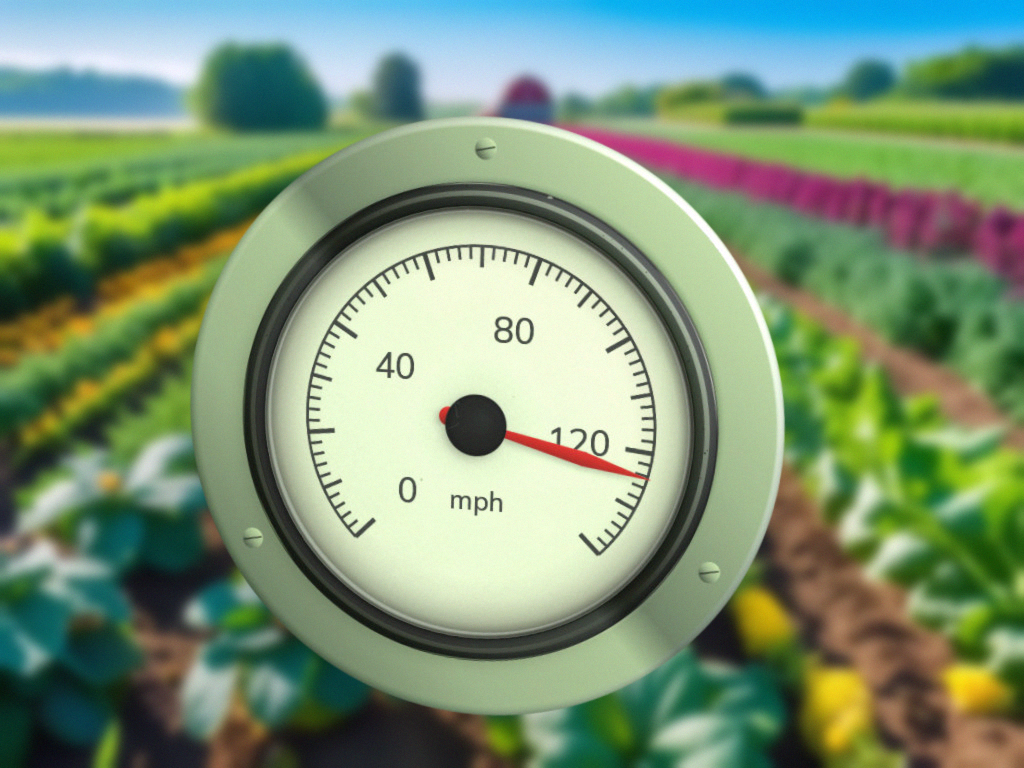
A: 124 (mph)
